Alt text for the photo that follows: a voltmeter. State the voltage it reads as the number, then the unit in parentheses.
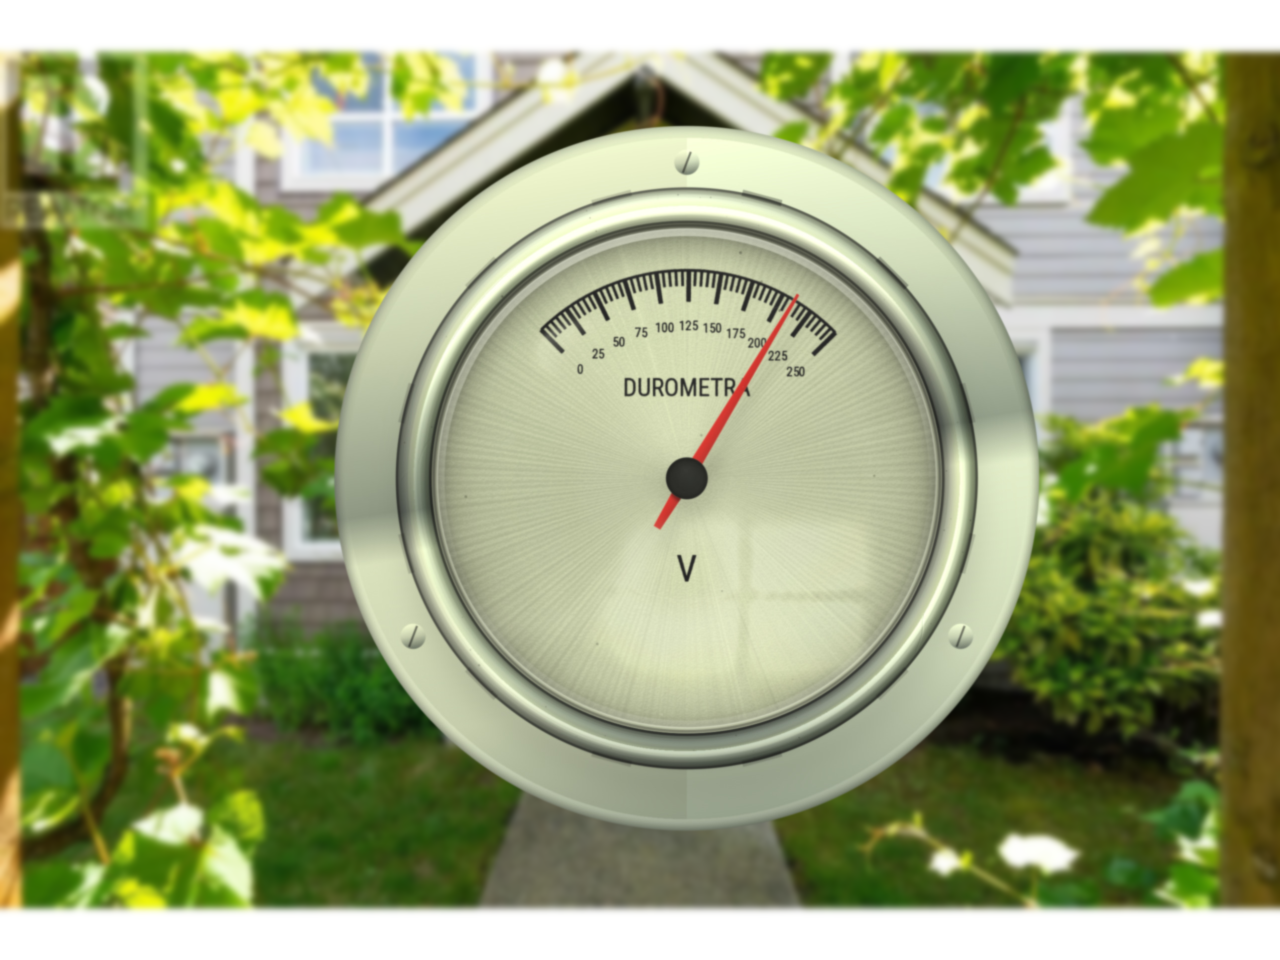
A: 210 (V)
